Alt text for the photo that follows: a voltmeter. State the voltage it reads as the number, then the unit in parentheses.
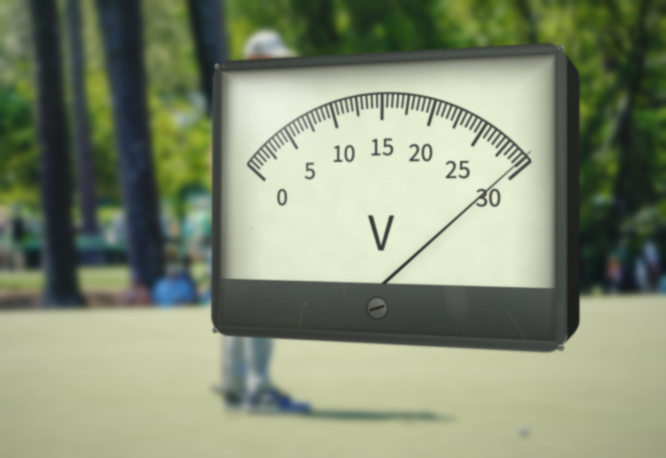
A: 29.5 (V)
